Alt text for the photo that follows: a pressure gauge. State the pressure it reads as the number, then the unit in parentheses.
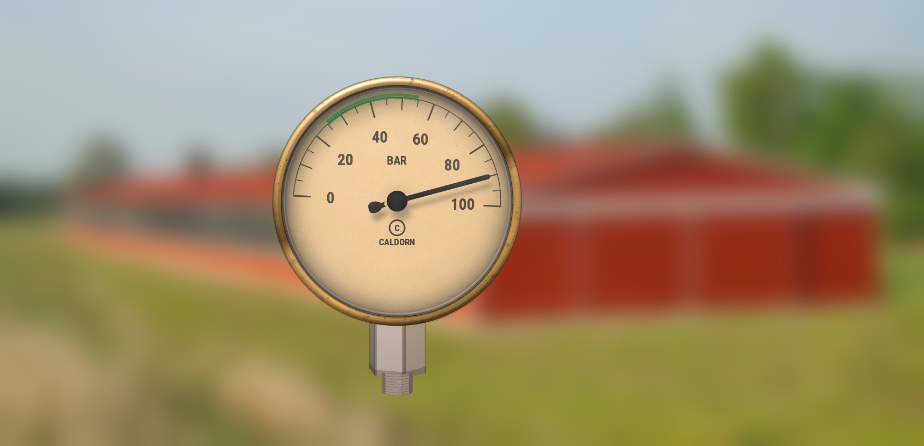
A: 90 (bar)
